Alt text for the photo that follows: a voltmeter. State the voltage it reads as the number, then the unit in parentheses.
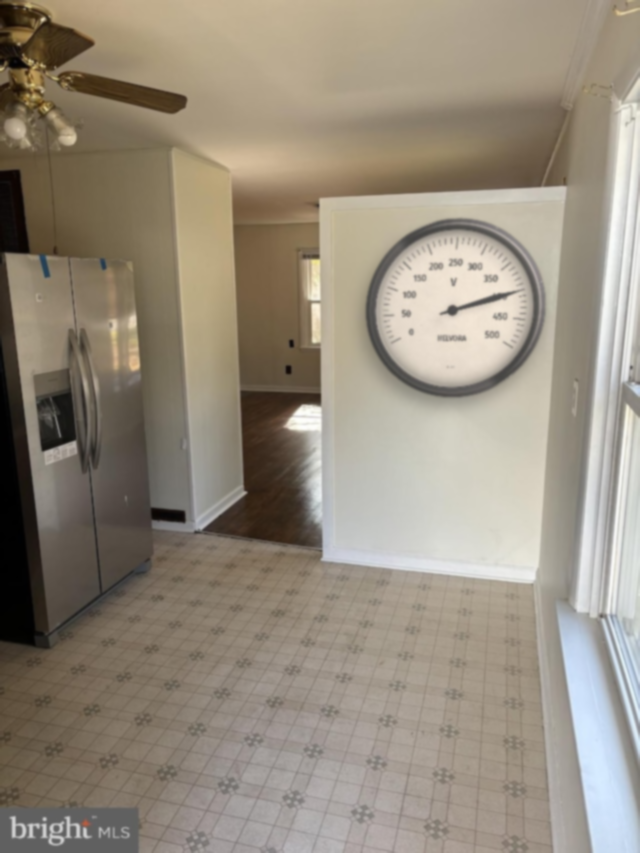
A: 400 (V)
